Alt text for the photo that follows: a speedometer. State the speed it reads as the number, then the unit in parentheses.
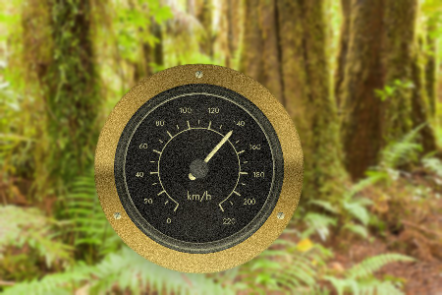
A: 140 (km/h)
